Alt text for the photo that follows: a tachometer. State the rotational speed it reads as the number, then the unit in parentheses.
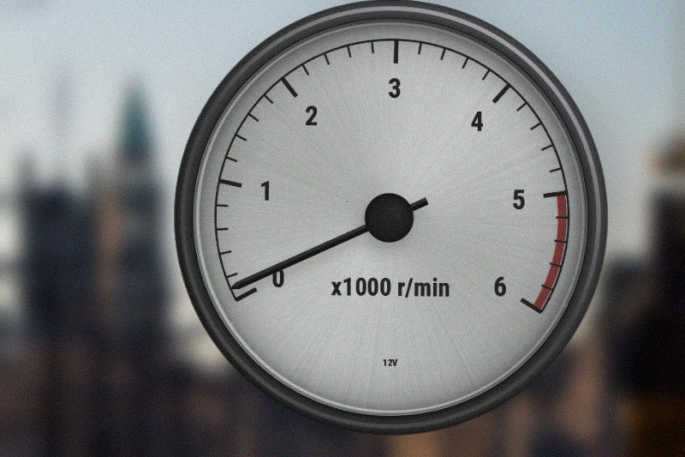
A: 100 (rpm)
